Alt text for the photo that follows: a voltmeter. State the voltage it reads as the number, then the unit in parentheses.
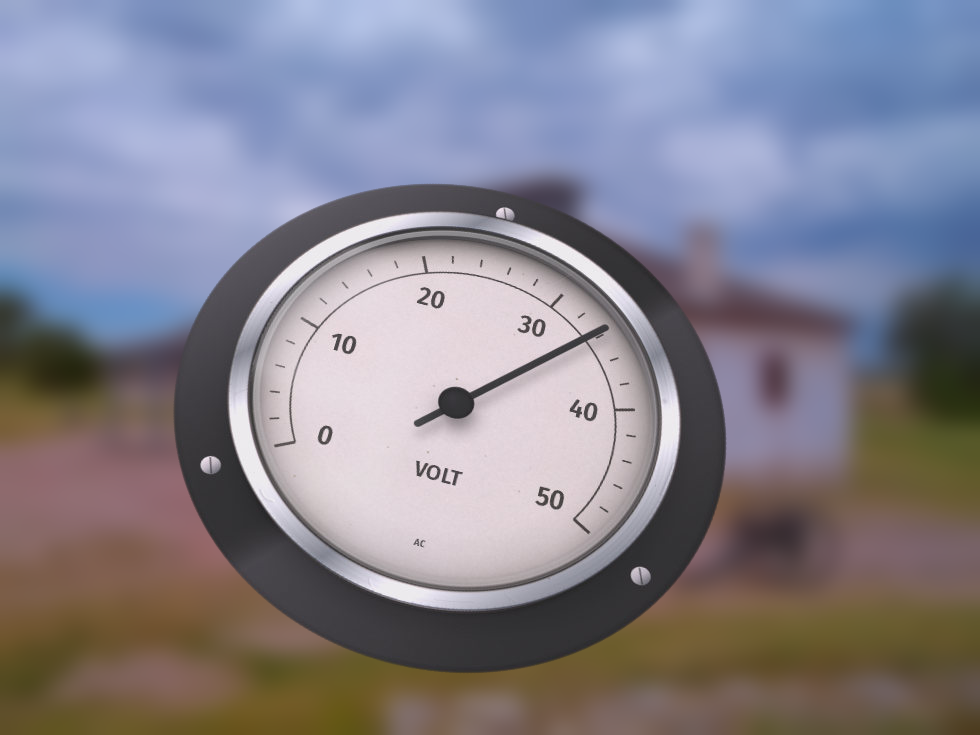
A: 34 (V)
